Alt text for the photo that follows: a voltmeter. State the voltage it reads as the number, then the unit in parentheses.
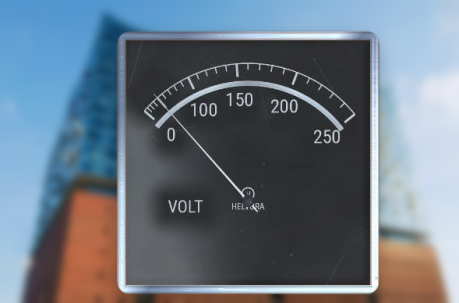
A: 50 (V)
